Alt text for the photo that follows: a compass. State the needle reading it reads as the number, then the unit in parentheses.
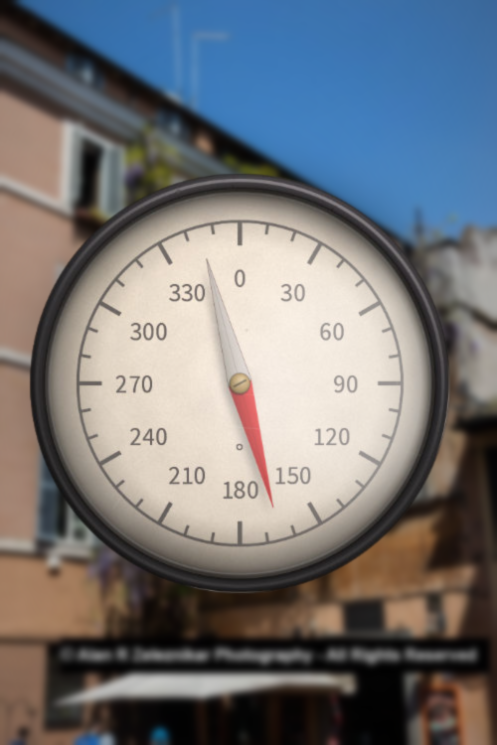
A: 165 (°)
